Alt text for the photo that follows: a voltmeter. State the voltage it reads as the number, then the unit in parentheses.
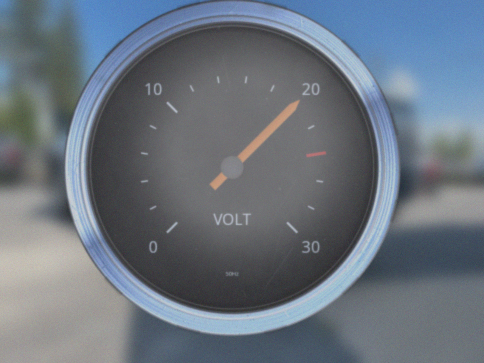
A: 20 (V)
